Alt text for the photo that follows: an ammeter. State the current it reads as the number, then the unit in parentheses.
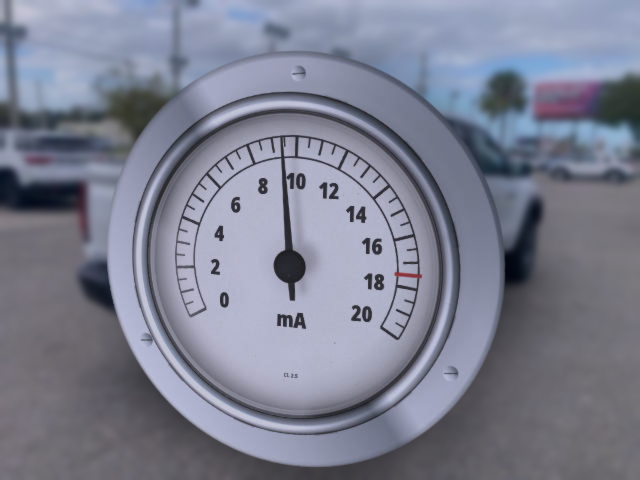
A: 9.5 (mA)
